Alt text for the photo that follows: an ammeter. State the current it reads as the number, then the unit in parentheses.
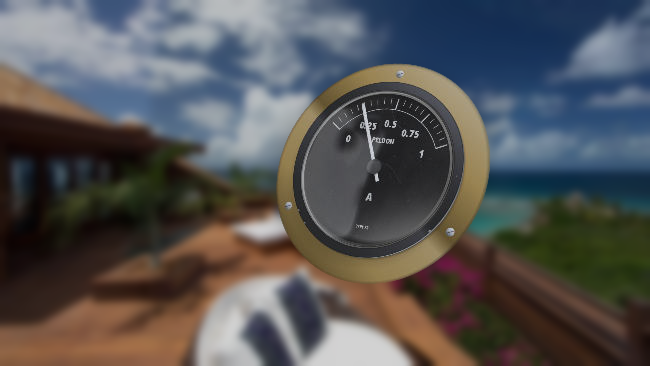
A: 0.25 (A)
